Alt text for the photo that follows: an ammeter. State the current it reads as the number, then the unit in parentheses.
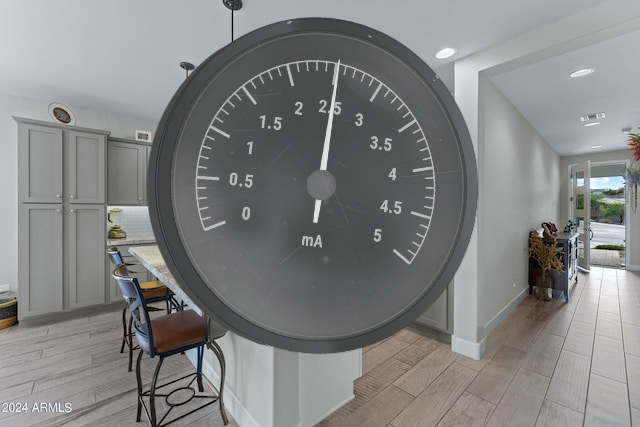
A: 2.5 (mA)
